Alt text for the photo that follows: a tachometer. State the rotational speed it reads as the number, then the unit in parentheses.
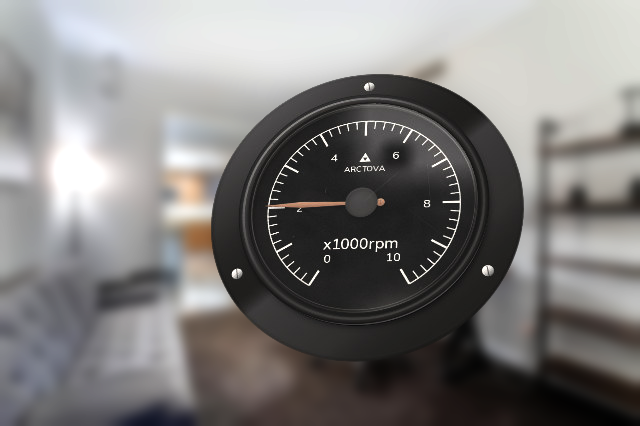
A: 2000 (rpm)
